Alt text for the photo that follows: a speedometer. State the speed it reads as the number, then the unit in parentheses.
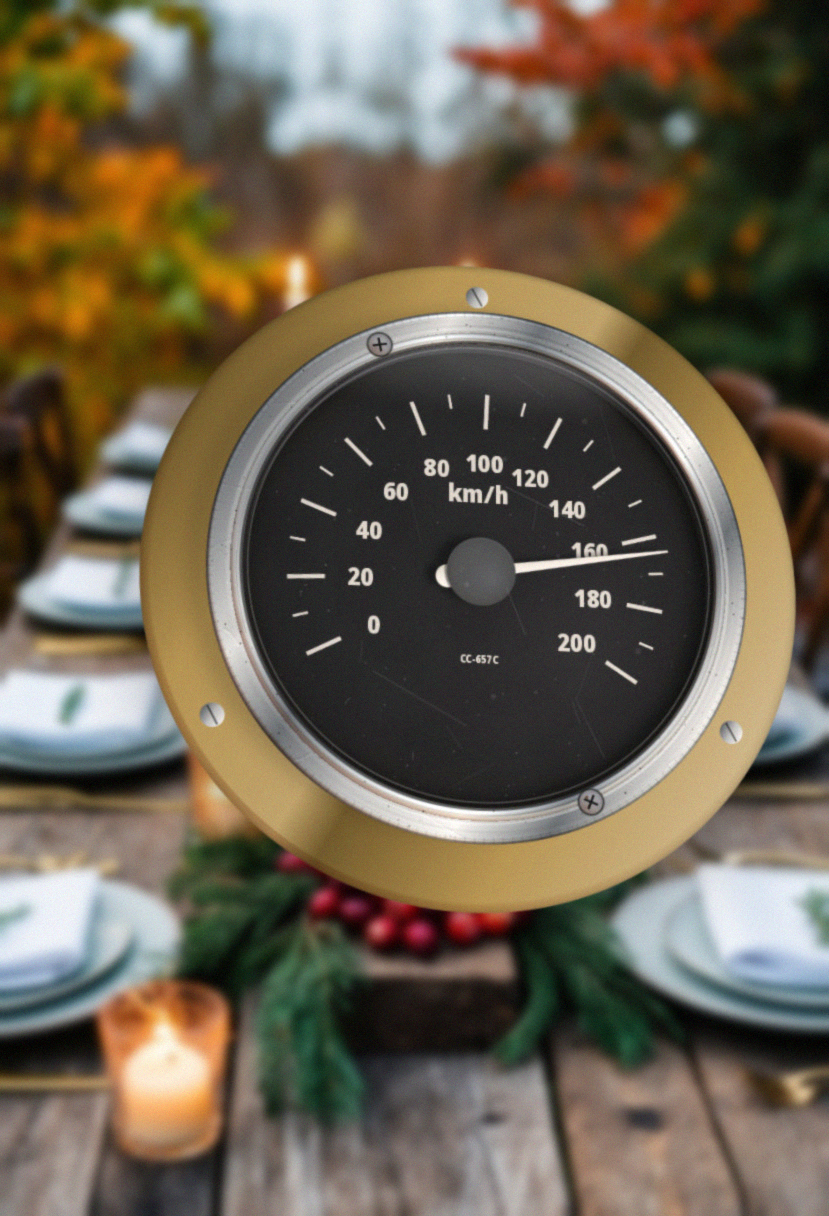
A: 165 (km/h)
